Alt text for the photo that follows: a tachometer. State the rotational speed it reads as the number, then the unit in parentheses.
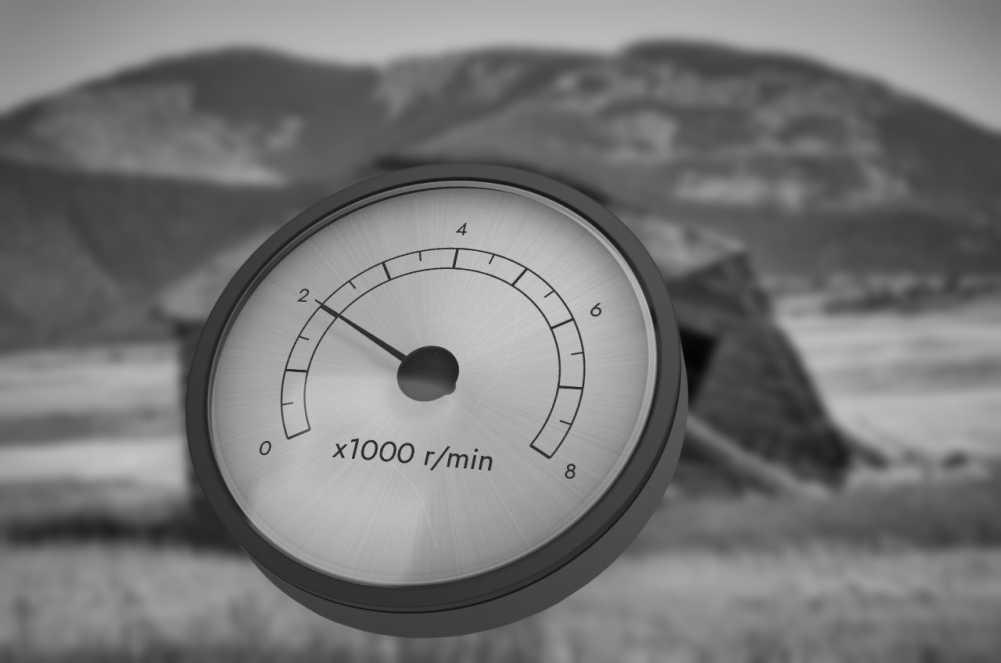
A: 2000 (rpm)
